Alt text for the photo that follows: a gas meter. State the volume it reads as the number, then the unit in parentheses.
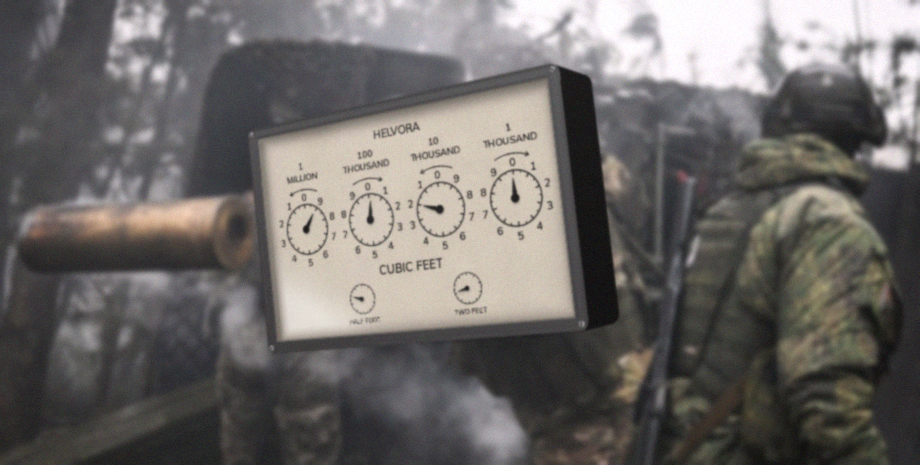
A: 902000 (ft³)
